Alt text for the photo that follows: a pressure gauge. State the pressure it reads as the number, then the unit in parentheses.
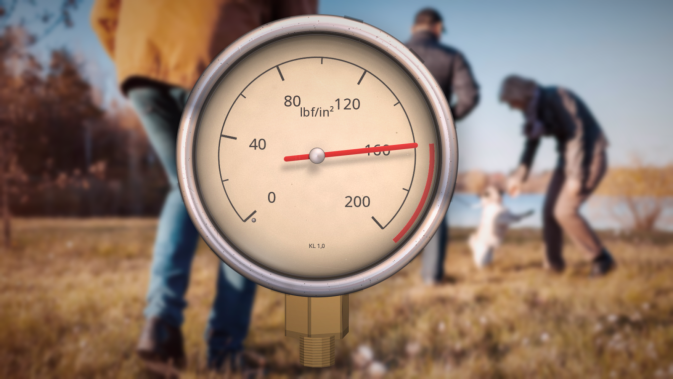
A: 160 (psi)
